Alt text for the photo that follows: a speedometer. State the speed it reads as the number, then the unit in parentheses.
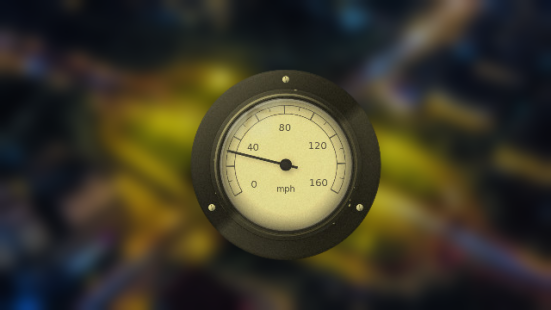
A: 30 (mph)
